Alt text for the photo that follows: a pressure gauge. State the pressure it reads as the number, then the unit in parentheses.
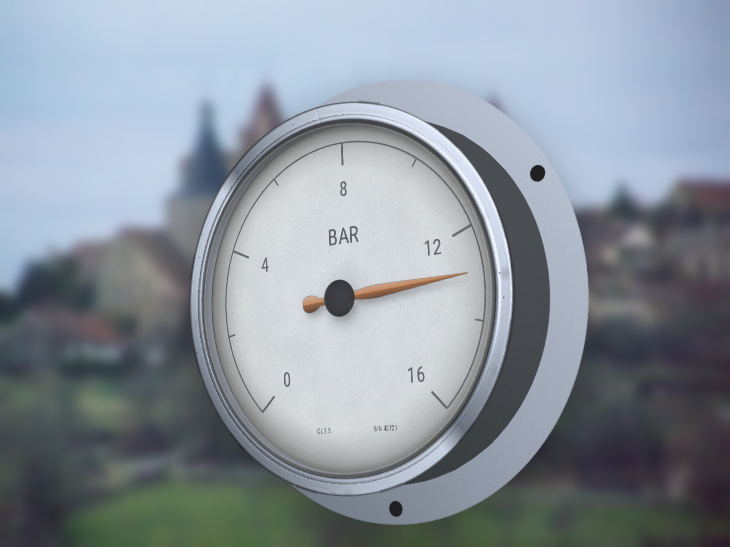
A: 13 (bar)
